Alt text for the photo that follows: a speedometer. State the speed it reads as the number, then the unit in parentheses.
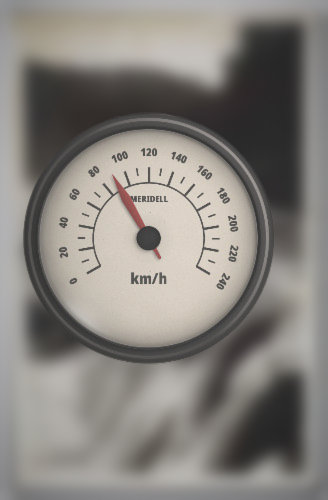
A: 90 (km/h)
